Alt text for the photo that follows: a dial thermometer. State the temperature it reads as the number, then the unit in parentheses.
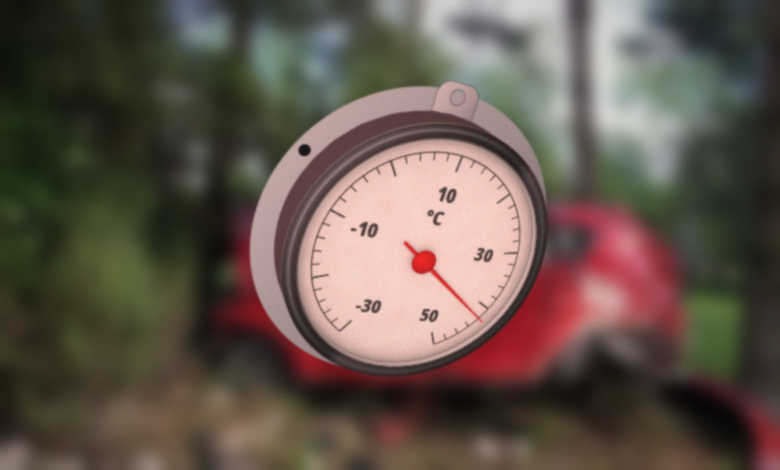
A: 42 (°C)
